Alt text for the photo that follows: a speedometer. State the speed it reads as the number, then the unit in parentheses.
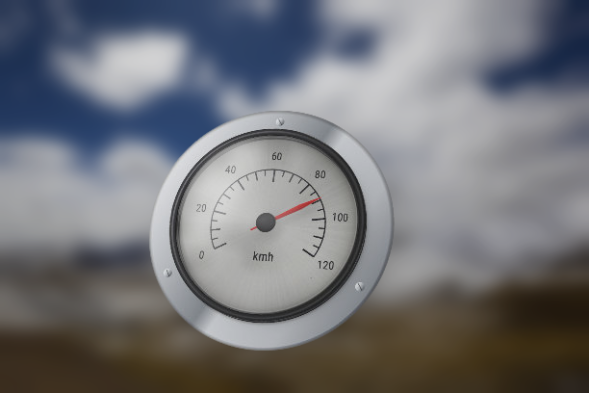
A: 90 (km/h)
